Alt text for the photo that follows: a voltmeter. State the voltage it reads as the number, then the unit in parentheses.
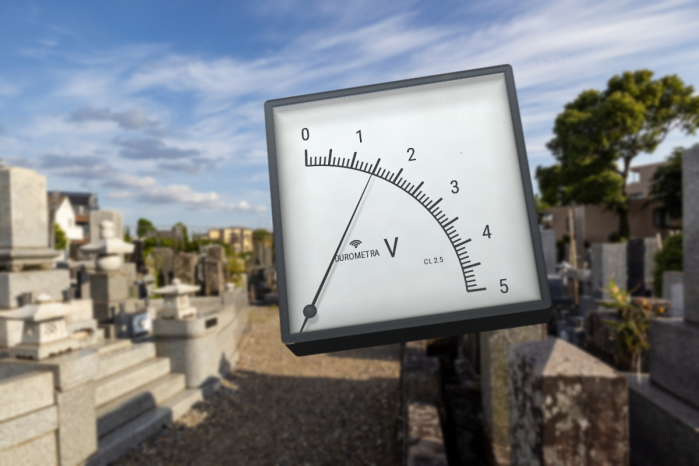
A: 1.5 (V)
